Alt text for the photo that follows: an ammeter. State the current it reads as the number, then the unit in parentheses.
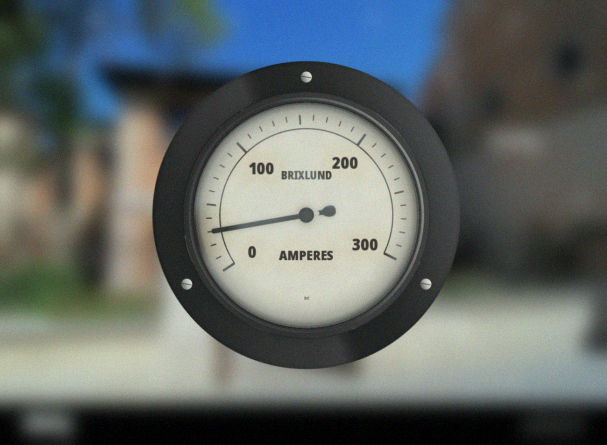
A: 30 (A)
